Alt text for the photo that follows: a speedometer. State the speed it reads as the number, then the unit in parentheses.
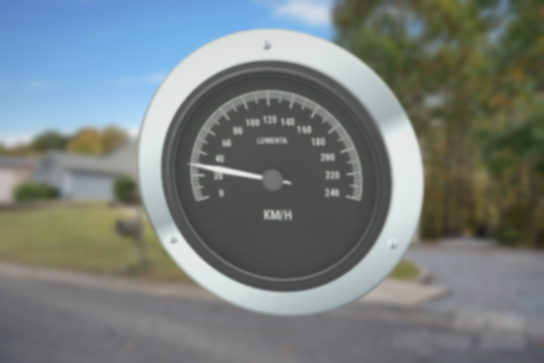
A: 30 (km/h)
